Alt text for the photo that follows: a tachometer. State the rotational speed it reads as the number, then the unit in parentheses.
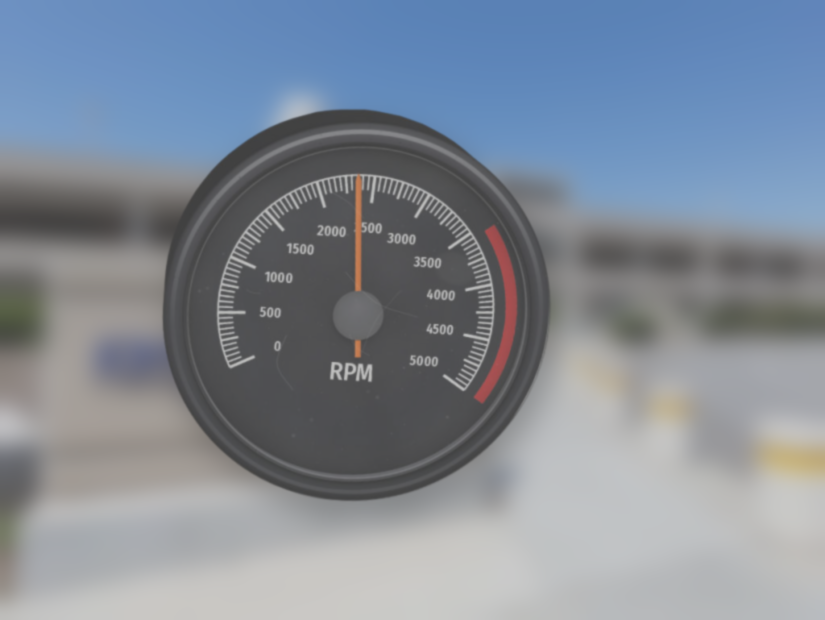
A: 2350 (rpm)
